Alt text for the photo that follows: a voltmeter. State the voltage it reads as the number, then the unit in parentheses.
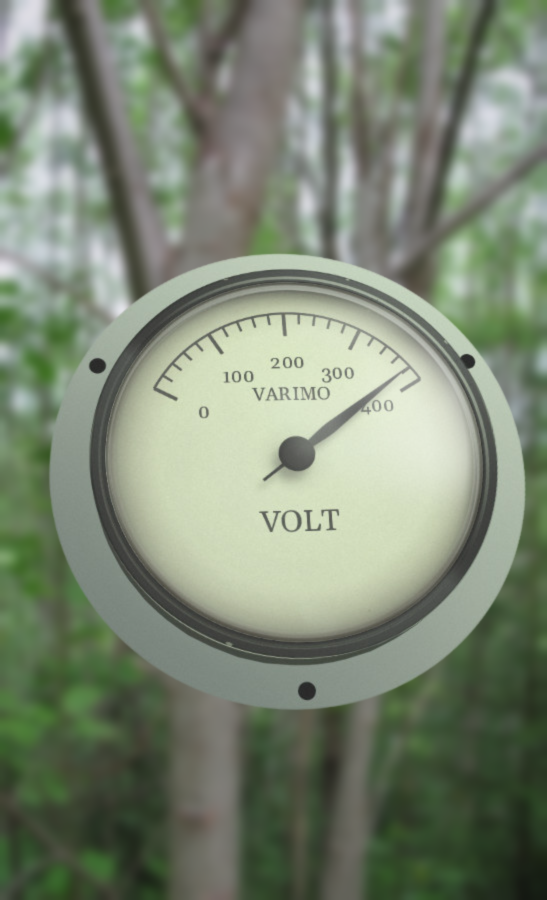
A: 380 (V)
